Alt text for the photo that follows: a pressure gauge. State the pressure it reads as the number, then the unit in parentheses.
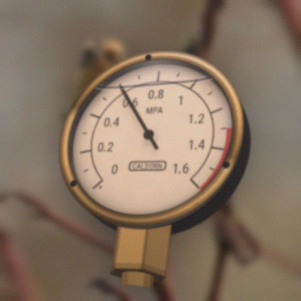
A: 0.6 (MPa)
